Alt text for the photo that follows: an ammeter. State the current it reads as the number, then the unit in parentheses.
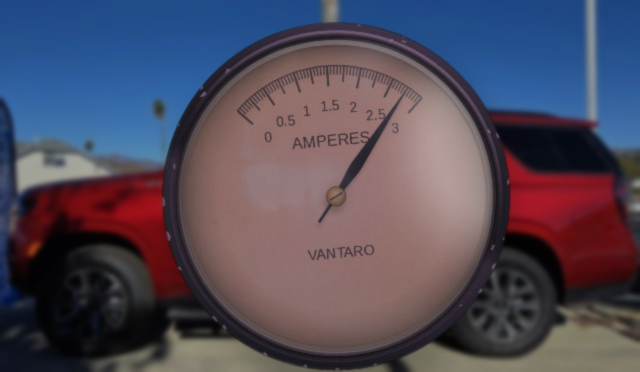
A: 2.75 (A)
